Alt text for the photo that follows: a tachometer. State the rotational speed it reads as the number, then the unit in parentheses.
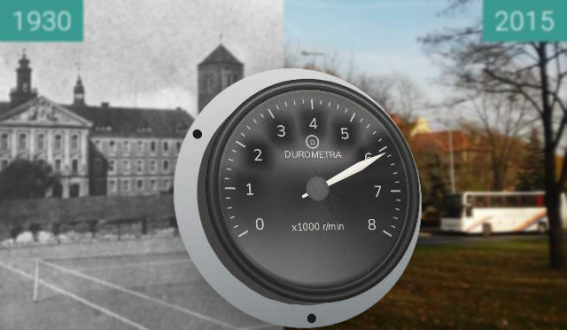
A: 6100 (rpm)
